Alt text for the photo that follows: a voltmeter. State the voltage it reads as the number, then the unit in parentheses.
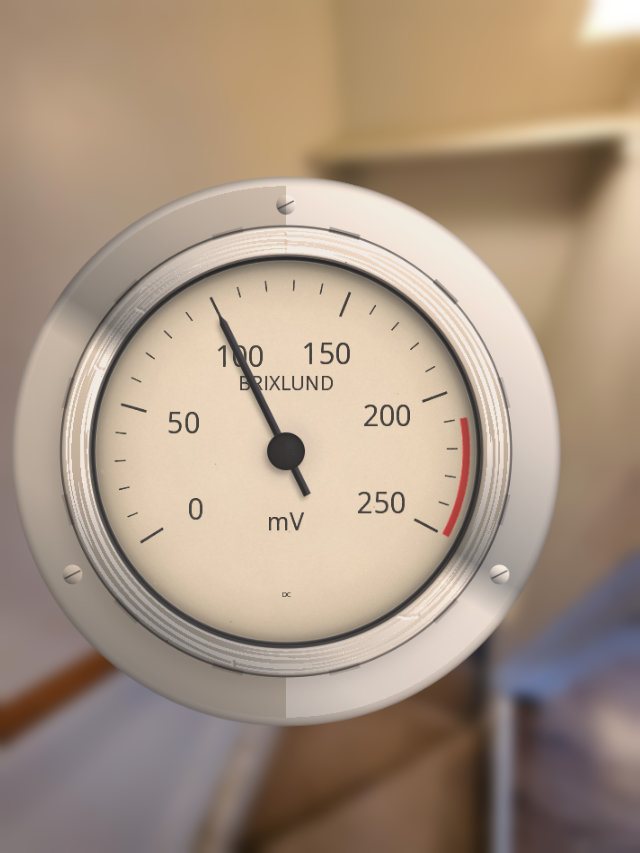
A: 100 (mV)
